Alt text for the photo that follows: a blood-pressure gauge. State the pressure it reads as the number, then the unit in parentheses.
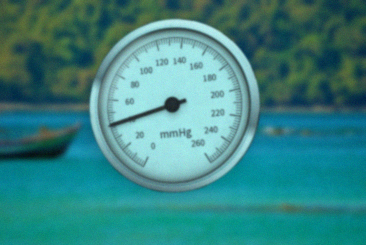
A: 40 (mmHg)
